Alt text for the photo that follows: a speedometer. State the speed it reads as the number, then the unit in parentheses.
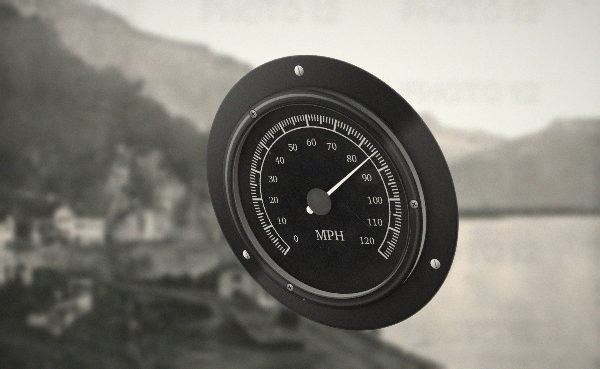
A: 85 (mph)
